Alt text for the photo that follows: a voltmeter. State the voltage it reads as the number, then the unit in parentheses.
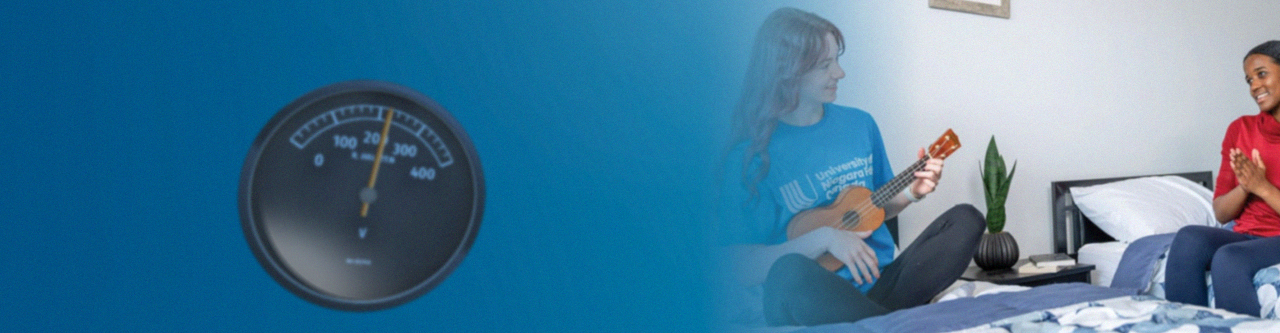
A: 220 (V)
